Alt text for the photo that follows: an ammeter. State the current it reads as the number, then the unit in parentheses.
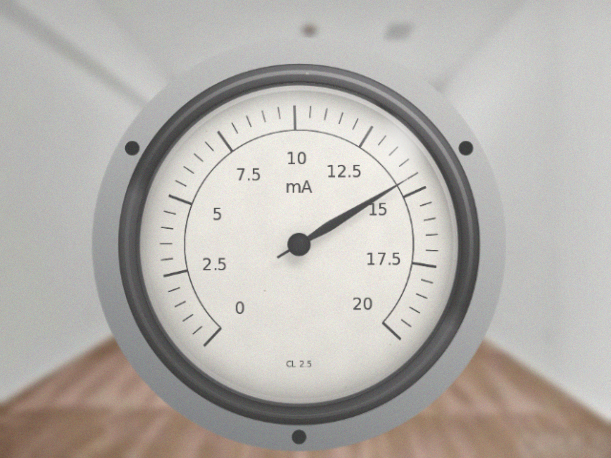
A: 14.5 (mA)
